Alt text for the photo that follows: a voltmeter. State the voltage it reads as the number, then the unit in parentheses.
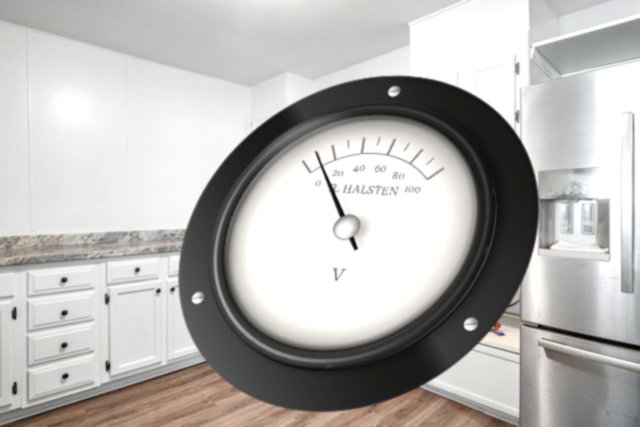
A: 10 (V)
